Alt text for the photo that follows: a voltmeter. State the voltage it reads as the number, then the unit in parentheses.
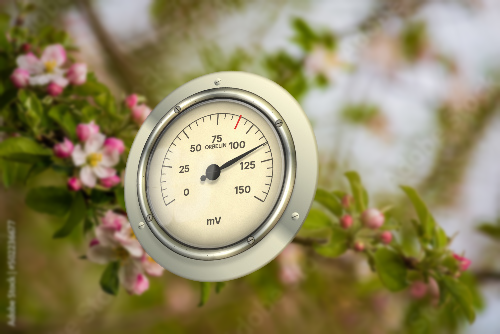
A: 115 (mV)
